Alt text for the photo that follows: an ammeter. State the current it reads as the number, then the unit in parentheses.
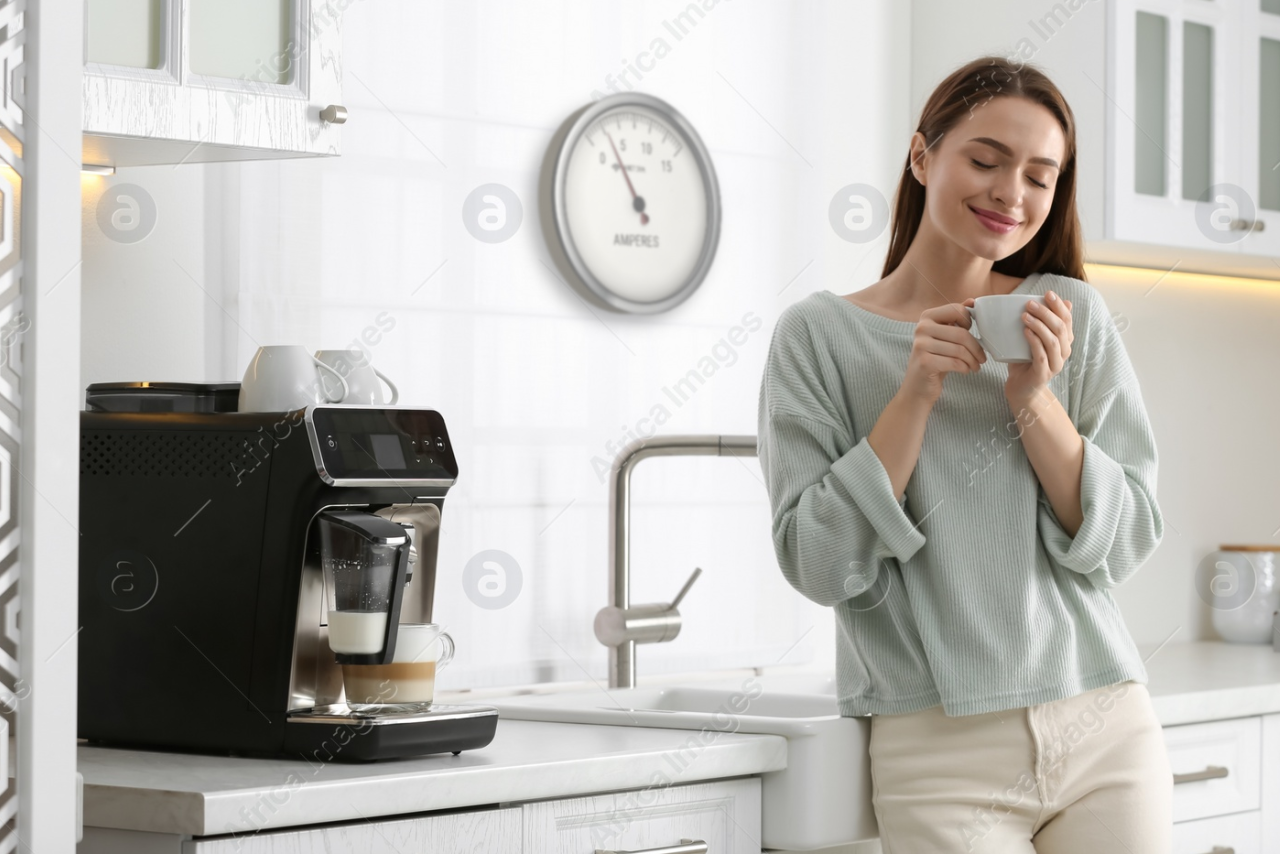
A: 2.5 (A)
